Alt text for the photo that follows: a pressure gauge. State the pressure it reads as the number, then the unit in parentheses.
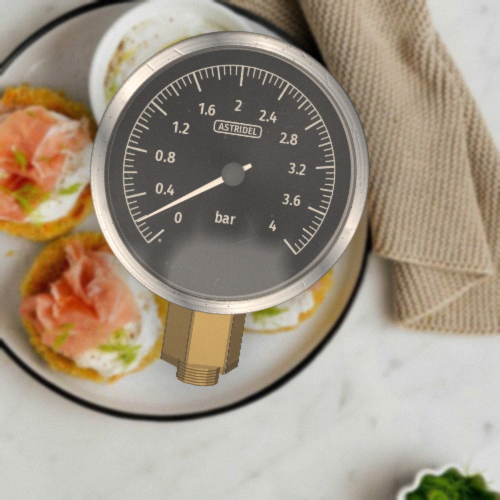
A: 0.2 (bar)
